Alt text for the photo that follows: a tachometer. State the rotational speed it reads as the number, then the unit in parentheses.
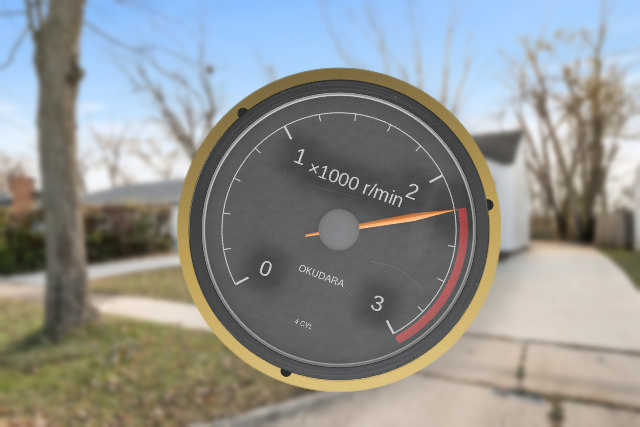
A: 2200 (rpm)
